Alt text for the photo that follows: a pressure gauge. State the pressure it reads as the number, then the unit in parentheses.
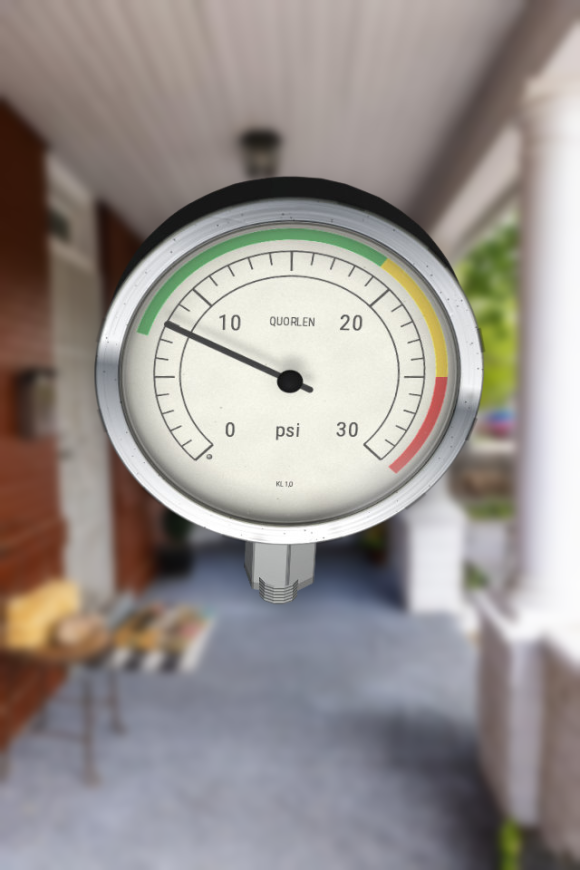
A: 8 (psi)
